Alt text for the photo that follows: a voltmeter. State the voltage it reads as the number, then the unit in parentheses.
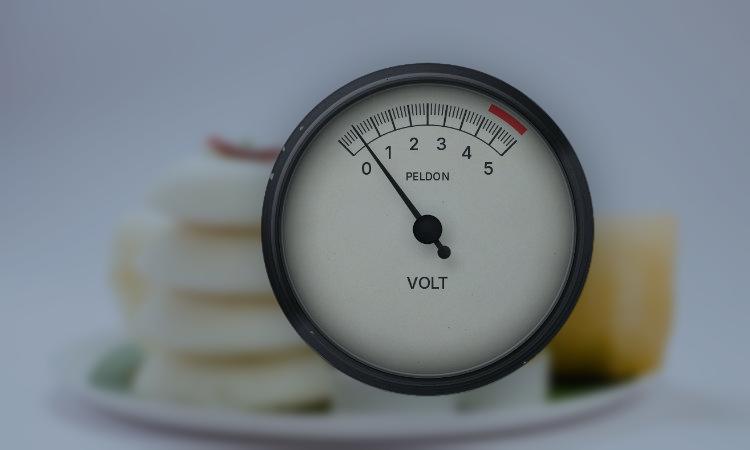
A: 0.5 (V)
